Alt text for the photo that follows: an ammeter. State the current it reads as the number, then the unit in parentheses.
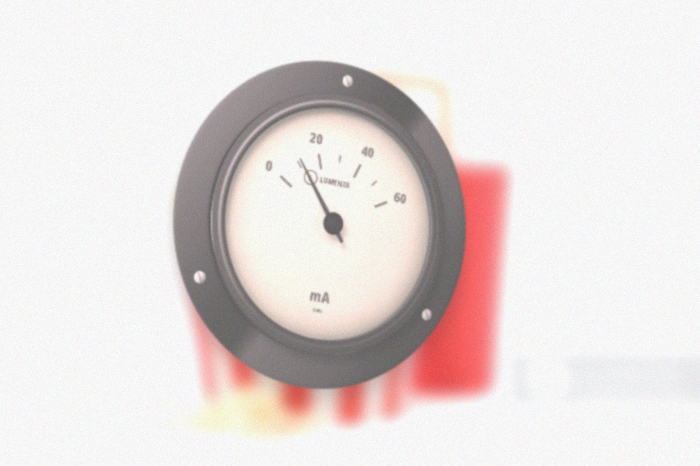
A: 10 (mA)
